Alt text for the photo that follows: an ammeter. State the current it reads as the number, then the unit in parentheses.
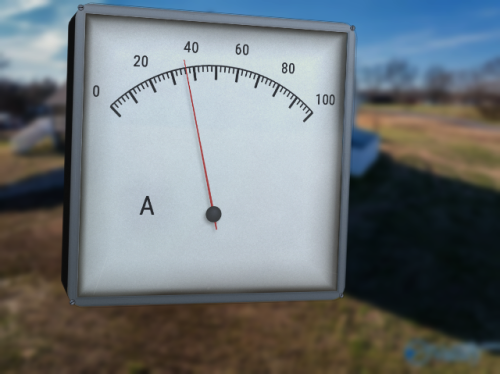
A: 36 (A)
